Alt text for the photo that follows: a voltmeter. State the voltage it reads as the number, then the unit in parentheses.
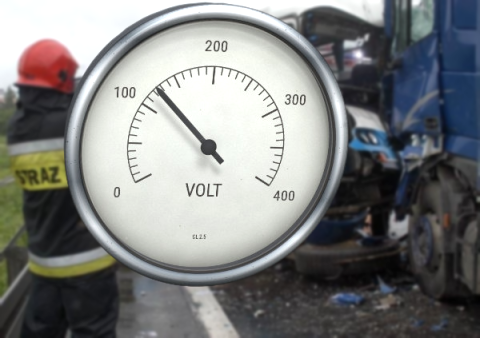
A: 125 (V)
